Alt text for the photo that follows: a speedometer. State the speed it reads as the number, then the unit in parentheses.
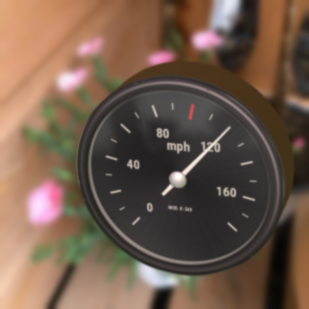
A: 120 (mph)
